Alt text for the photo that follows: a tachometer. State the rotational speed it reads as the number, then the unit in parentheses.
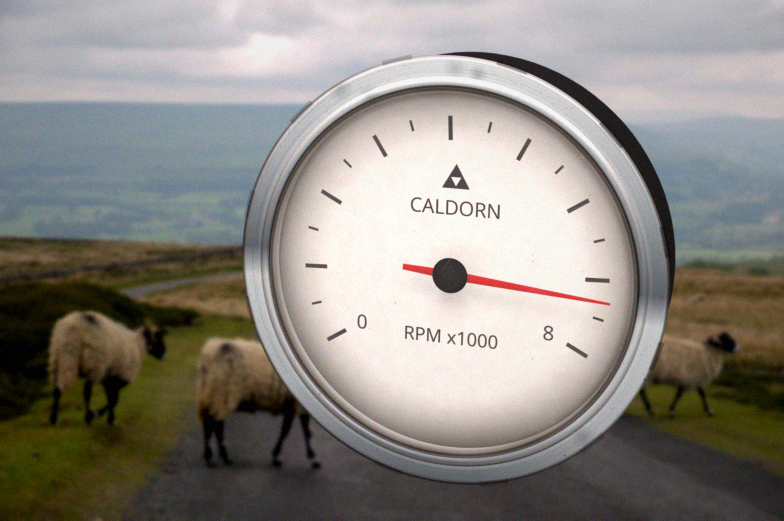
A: 7250 (rpm)
